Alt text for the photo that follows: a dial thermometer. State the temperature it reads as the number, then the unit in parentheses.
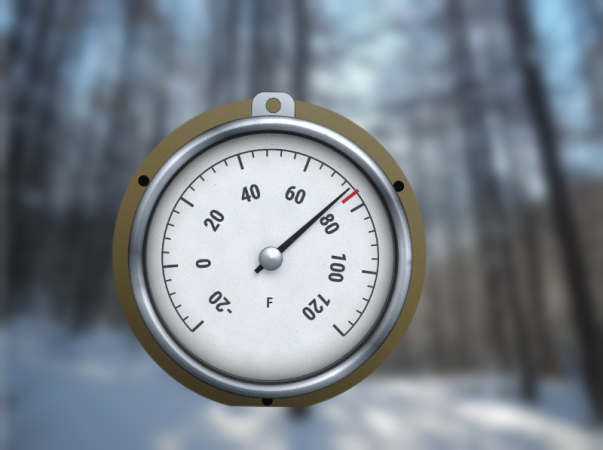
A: 74 (°F)
